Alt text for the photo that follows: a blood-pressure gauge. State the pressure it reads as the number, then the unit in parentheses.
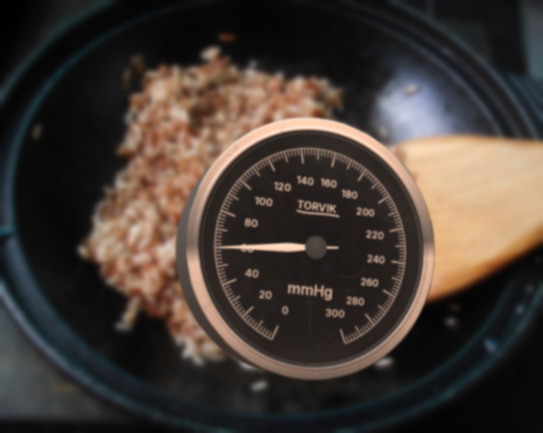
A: 60 (mmHg)
